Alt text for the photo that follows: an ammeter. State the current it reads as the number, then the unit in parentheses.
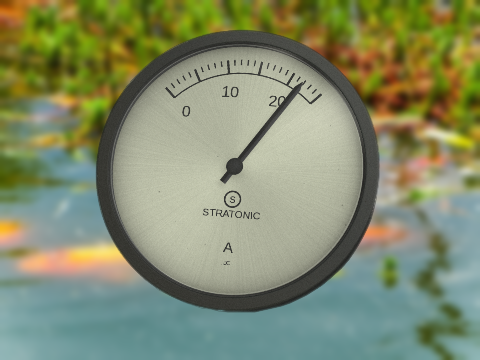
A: 22 (A)
